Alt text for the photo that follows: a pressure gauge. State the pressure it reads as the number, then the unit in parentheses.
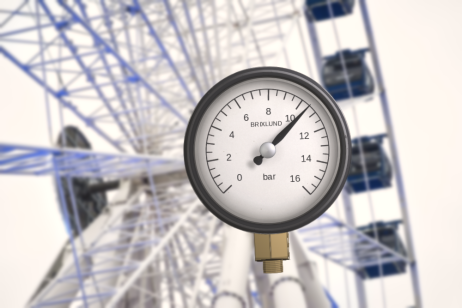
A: 10.5 (bar)
